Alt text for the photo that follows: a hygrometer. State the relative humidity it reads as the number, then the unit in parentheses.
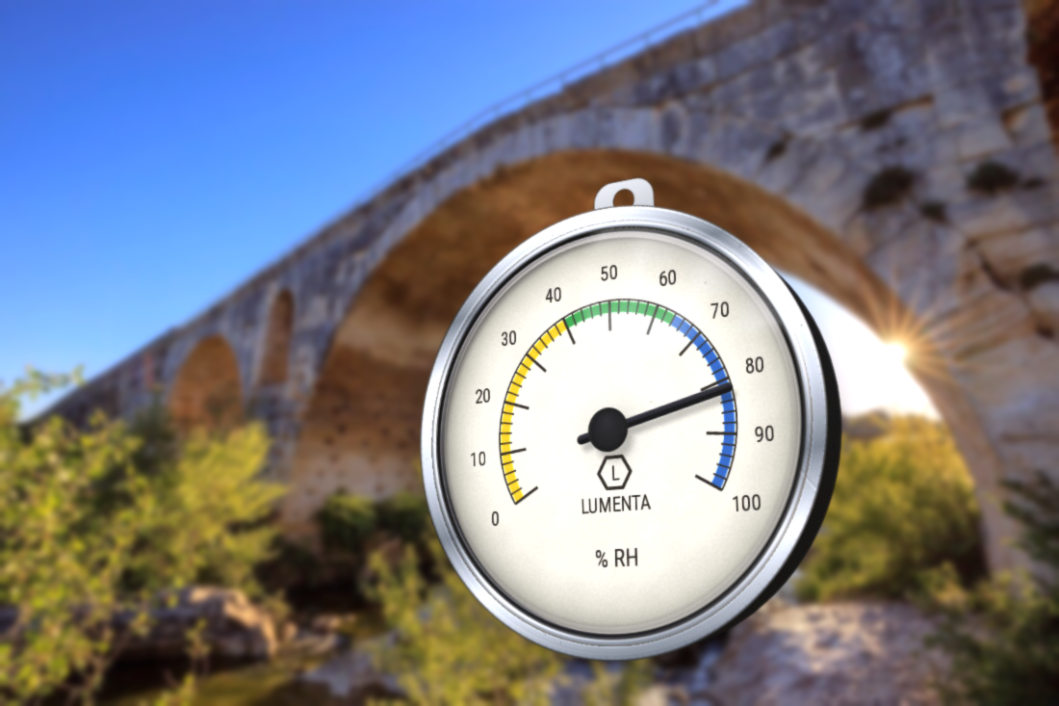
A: 82 (%)
